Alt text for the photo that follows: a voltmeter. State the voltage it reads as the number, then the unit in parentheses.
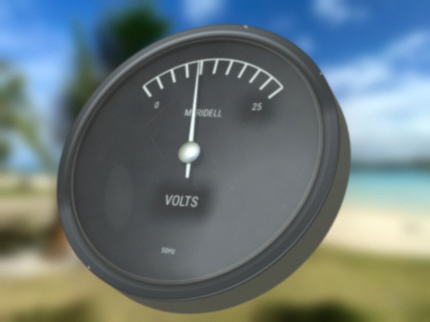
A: 10 (V)
